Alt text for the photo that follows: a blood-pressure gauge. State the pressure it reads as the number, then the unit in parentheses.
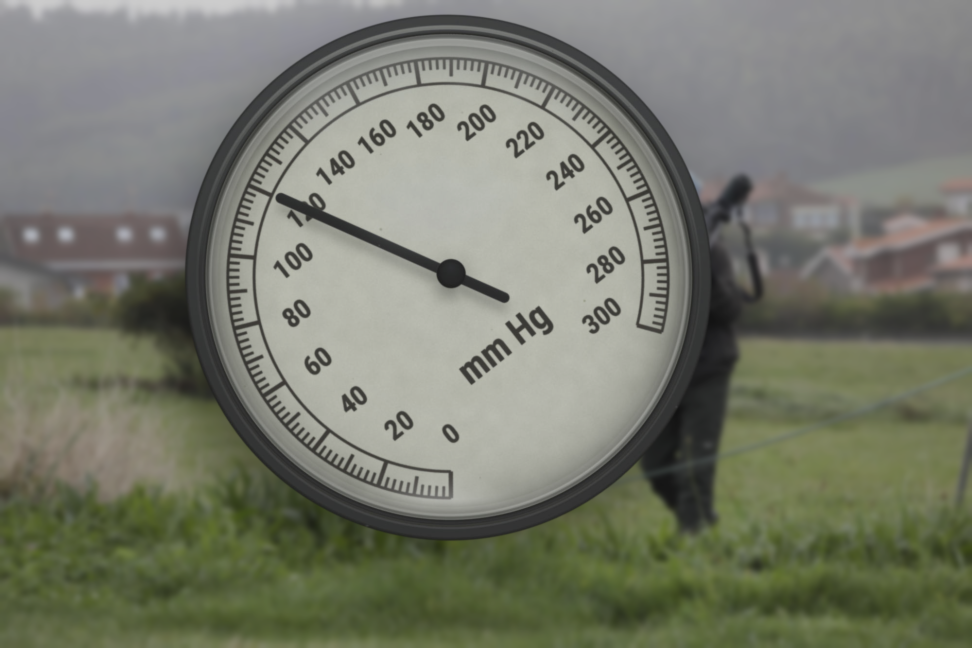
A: 120 (mmHg)
